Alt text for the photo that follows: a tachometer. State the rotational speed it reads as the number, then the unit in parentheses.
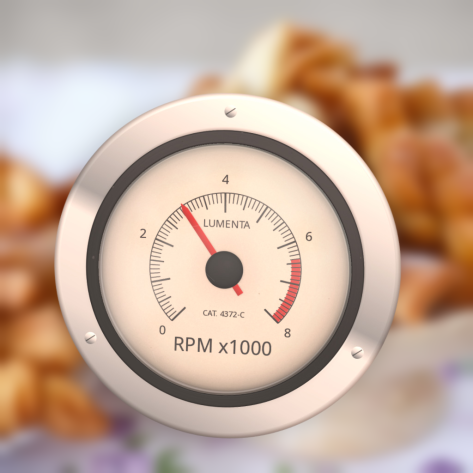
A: 3000 (rpm)
